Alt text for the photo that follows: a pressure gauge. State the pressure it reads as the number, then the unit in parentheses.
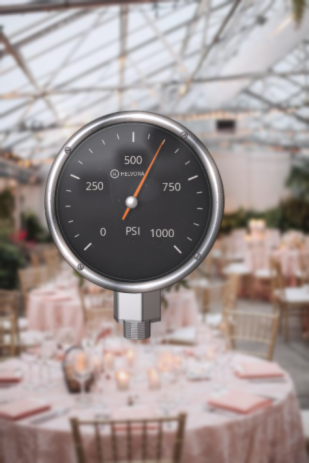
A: 600 (psi)
